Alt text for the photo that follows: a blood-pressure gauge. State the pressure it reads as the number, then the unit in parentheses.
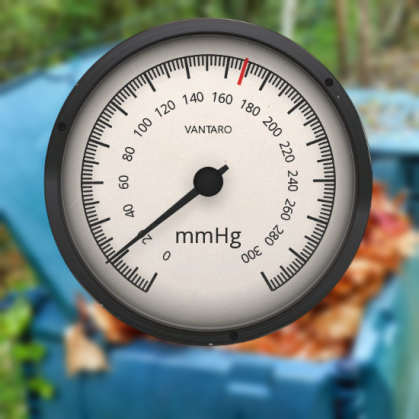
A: 22 (mmHg)
